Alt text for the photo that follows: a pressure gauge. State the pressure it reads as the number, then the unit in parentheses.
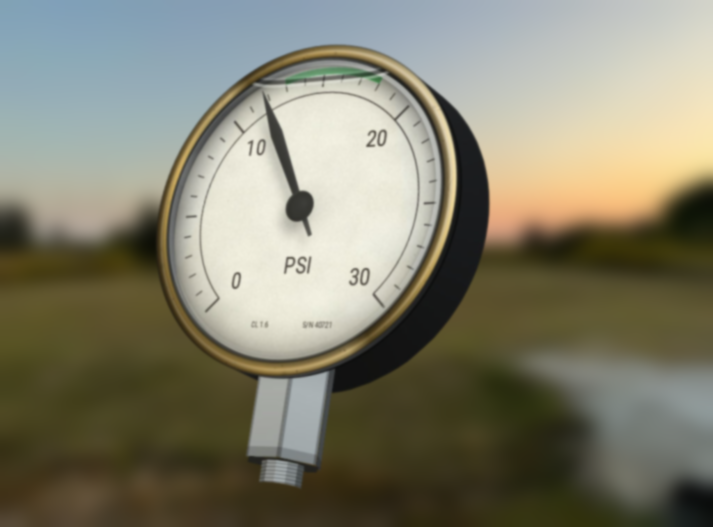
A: 12 (psi)
